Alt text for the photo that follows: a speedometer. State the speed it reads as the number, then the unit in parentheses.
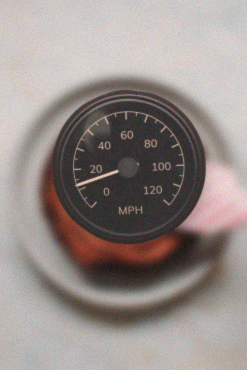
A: 12.5 (mph)
